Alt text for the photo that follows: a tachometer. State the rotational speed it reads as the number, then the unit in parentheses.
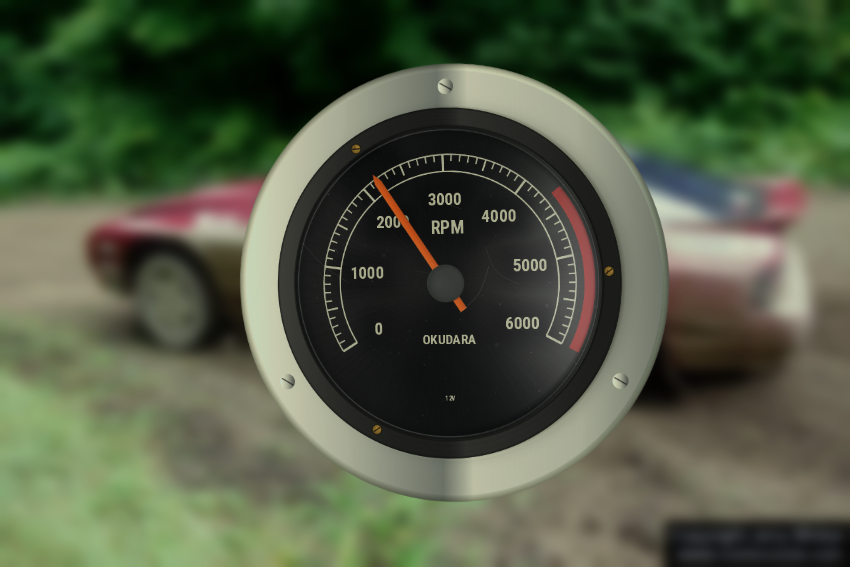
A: 2200 (rpm)
